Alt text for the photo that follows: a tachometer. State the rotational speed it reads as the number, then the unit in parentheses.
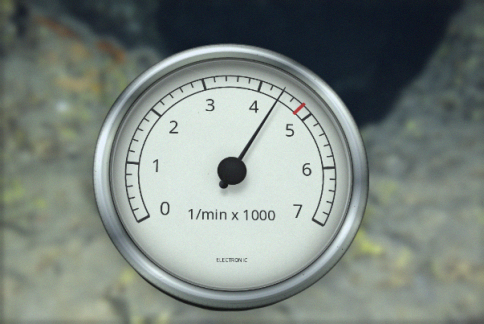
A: 4400 (rpm)
